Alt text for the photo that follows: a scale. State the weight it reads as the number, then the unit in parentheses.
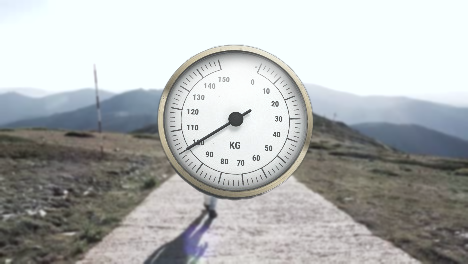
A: 100 (kg)
